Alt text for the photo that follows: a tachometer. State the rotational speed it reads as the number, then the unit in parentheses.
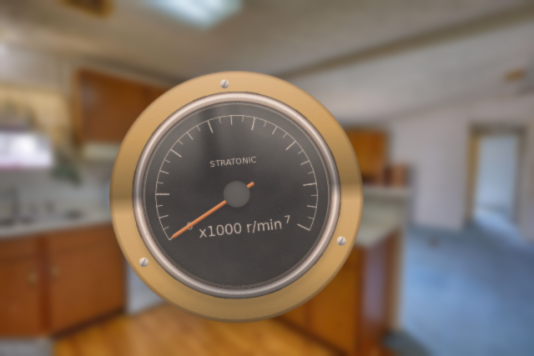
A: 0 (rpm)
